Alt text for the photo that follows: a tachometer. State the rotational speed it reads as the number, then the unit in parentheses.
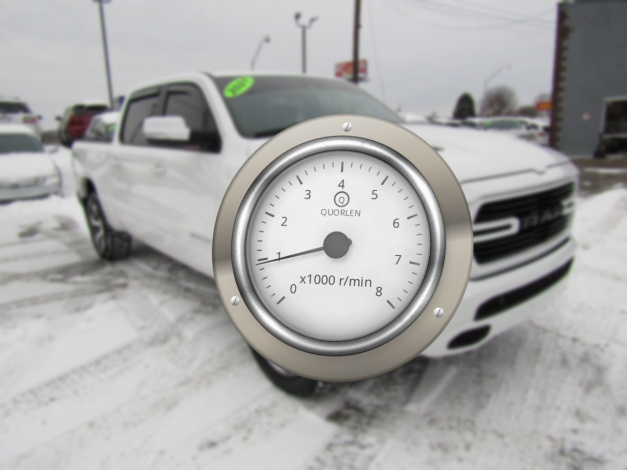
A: 900 (rpm)
